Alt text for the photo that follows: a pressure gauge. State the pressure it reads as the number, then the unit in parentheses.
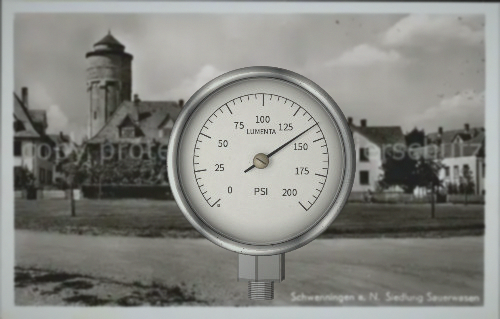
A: 140 (psi)
